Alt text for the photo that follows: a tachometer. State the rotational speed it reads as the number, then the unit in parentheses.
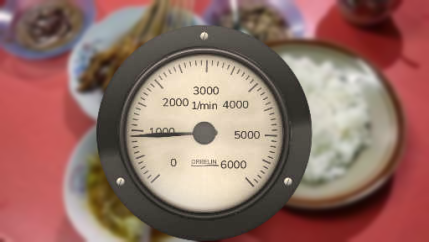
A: 900 (rpm)
